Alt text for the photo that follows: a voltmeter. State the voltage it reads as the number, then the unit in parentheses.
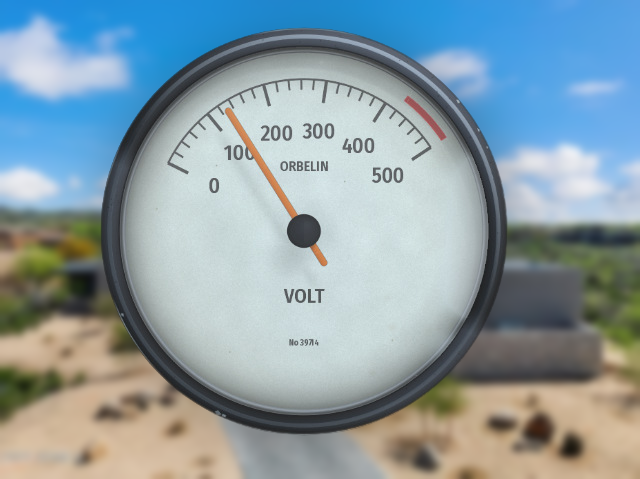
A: 130 (V)
